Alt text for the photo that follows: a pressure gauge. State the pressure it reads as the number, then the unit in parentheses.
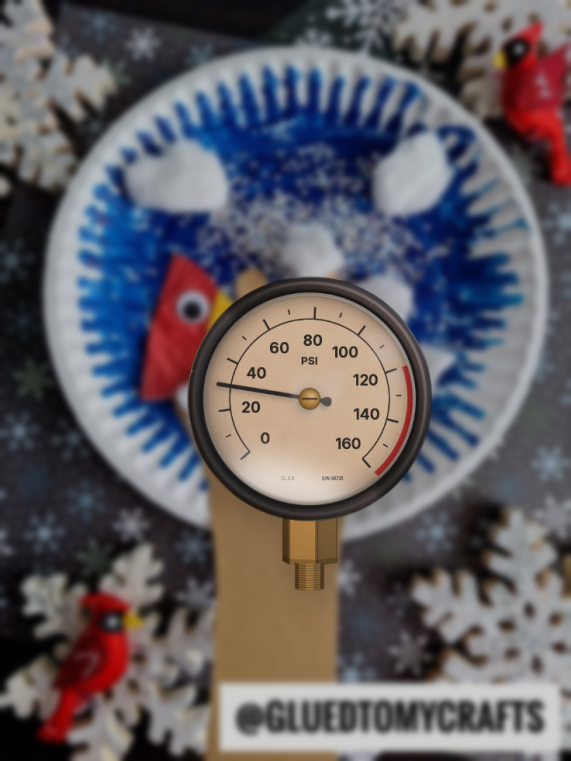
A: 30 (psi)
